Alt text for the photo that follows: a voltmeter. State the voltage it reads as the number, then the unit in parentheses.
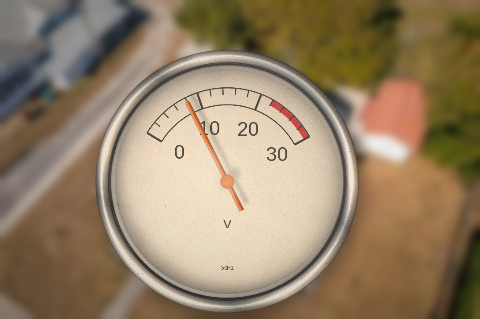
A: 8 (V)
